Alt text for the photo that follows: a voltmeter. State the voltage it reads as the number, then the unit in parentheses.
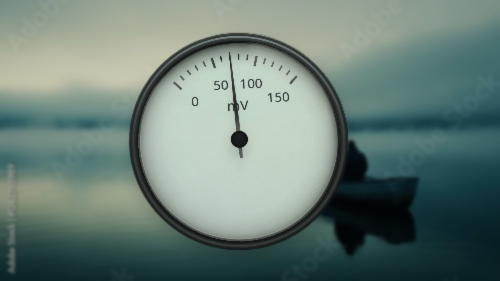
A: 70 (mV)
